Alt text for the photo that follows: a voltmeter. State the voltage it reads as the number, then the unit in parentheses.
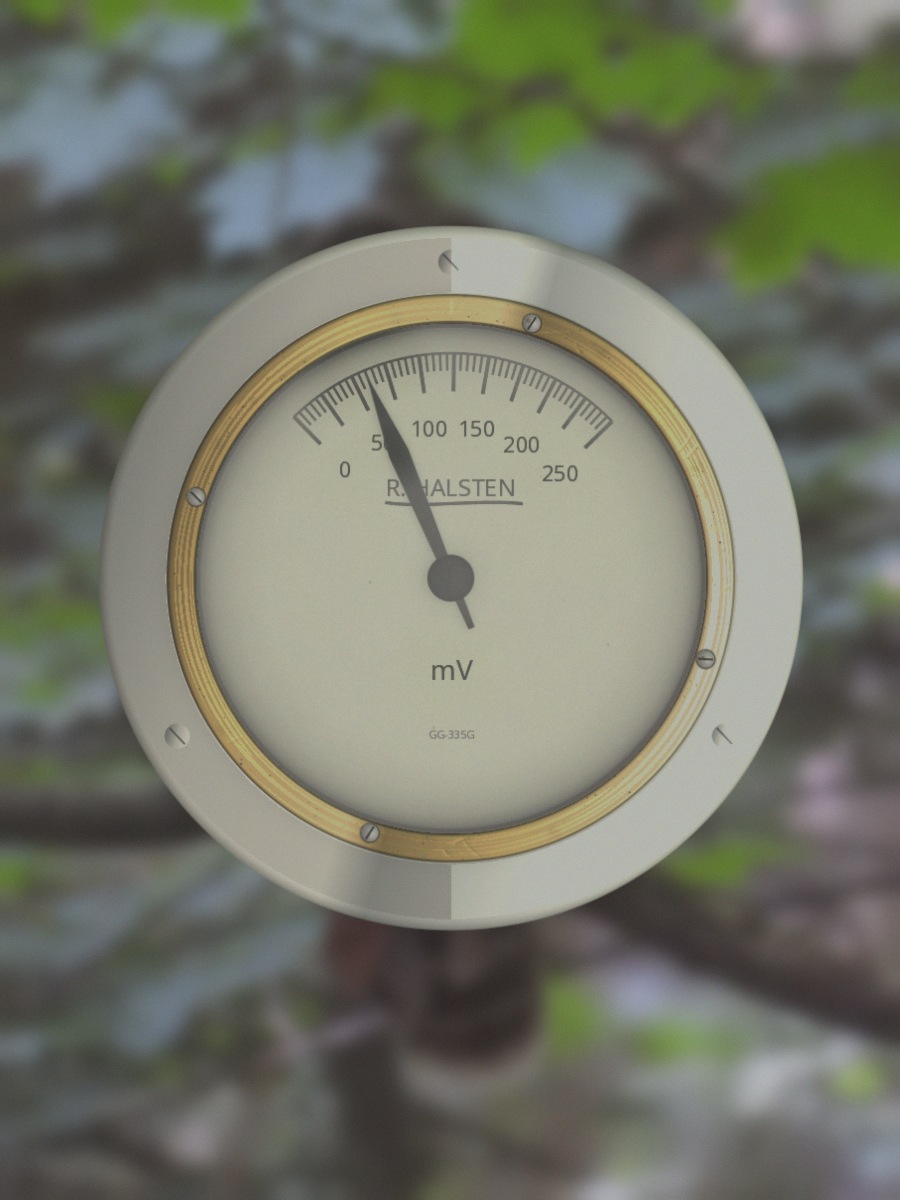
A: 60 (mV)
